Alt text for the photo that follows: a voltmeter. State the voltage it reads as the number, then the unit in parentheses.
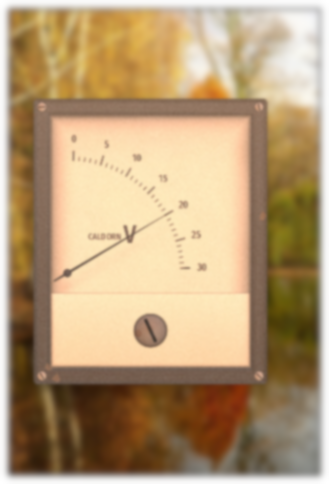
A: 20 (V)
